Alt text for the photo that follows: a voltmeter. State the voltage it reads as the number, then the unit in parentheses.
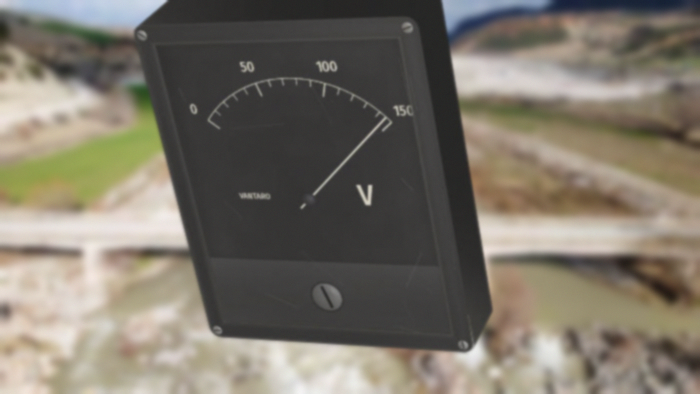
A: 145 (V)
